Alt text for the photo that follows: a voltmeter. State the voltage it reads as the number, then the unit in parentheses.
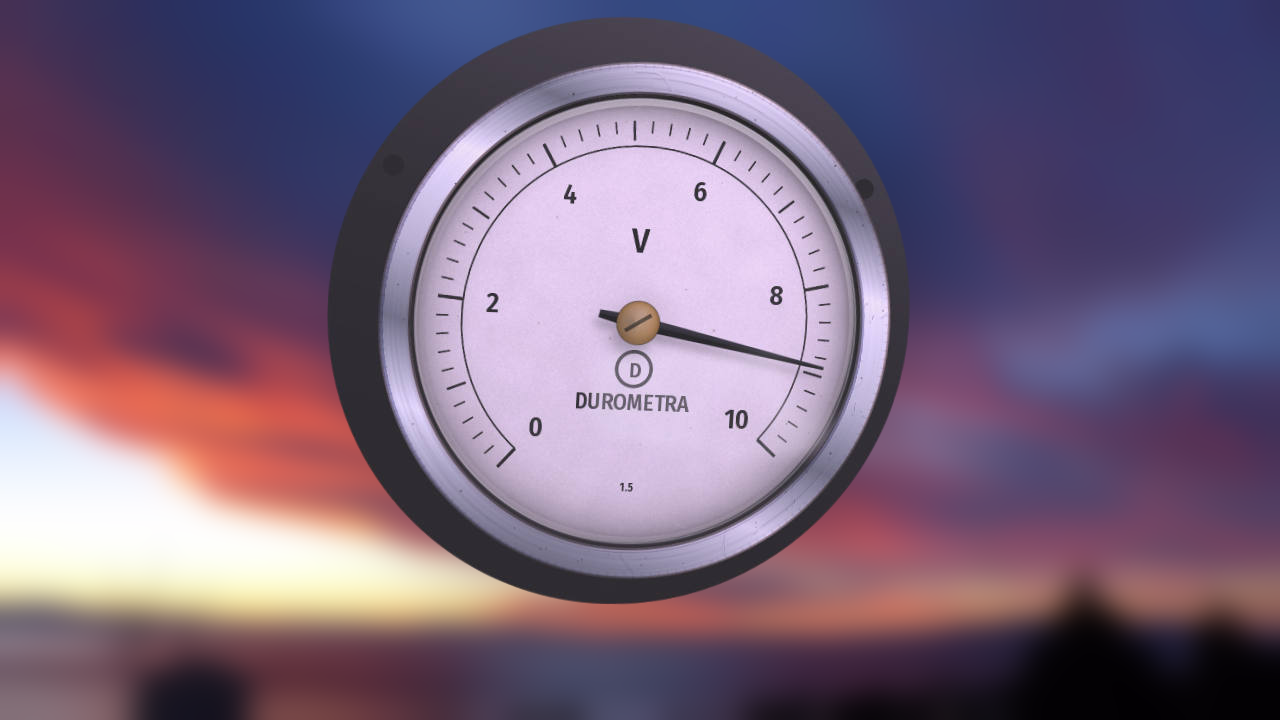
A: 8.9 (V)
